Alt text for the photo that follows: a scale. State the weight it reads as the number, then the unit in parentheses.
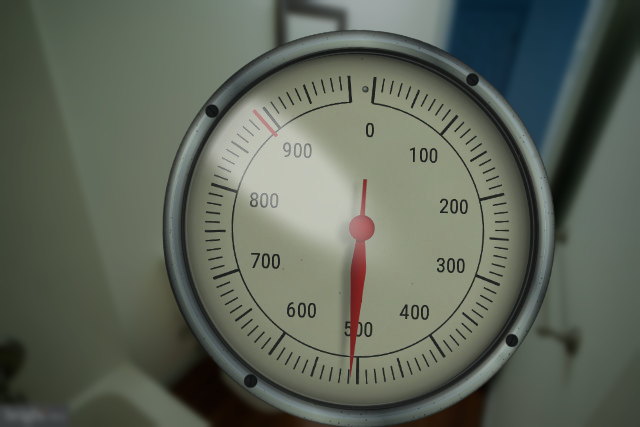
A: 510 (g)
